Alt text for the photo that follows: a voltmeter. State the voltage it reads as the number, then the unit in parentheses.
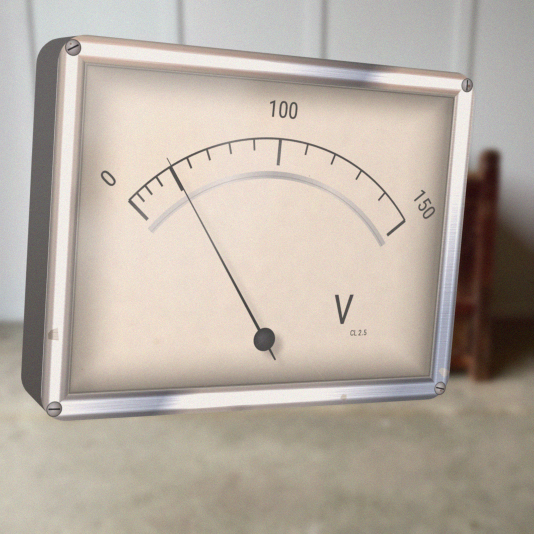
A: 50 (V)
